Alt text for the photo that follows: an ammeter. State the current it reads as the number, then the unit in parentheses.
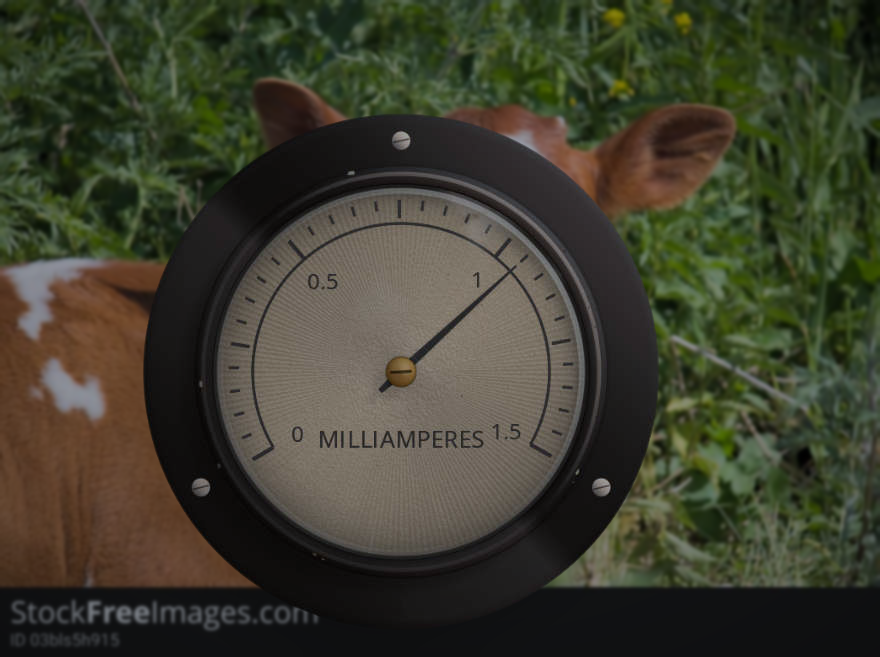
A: 1.05 (mA)
